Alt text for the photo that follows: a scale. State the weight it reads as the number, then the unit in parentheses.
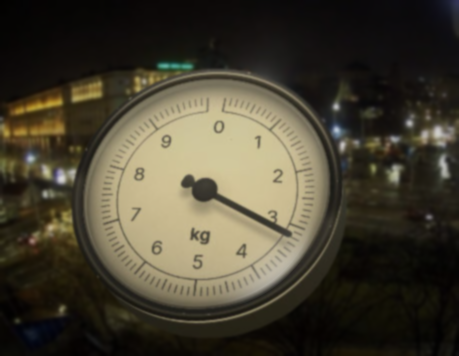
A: 3.2 (kg)
